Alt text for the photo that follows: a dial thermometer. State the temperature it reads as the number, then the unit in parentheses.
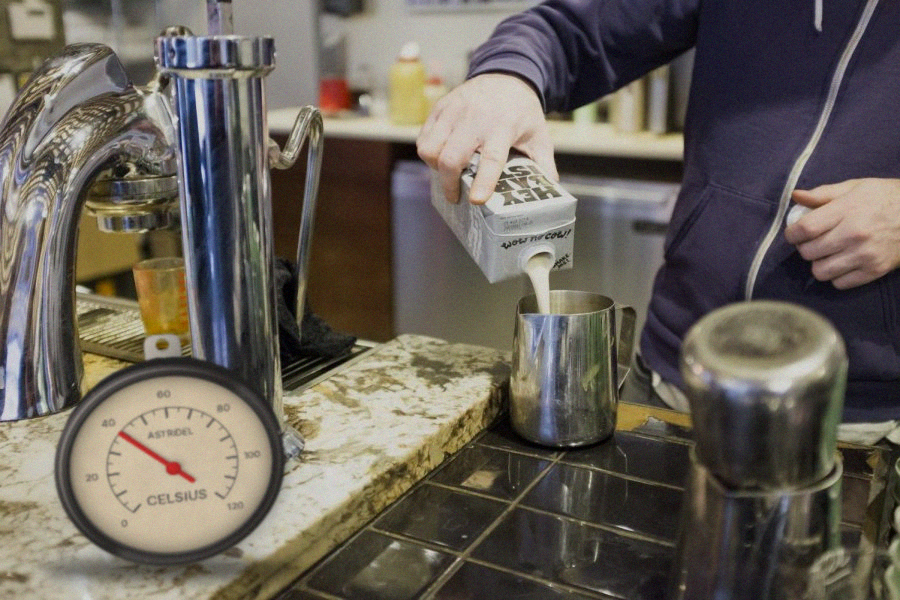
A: 40 (°C)
